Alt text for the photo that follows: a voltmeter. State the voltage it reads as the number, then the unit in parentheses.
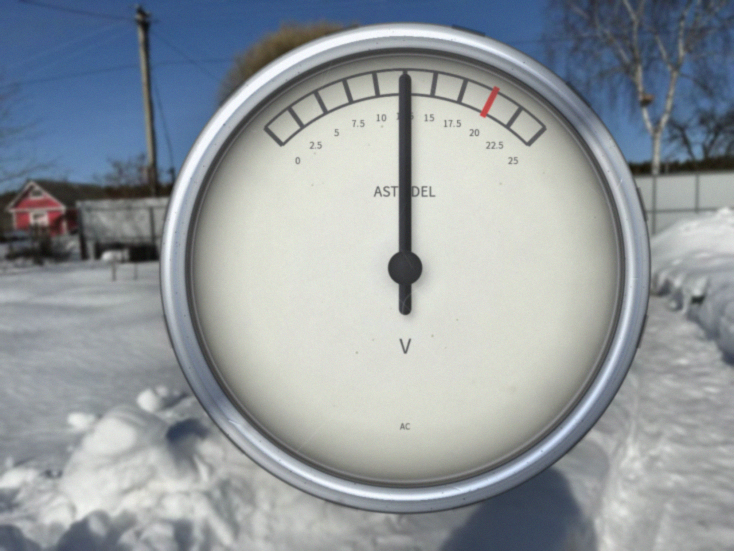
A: 12.5 (V)
